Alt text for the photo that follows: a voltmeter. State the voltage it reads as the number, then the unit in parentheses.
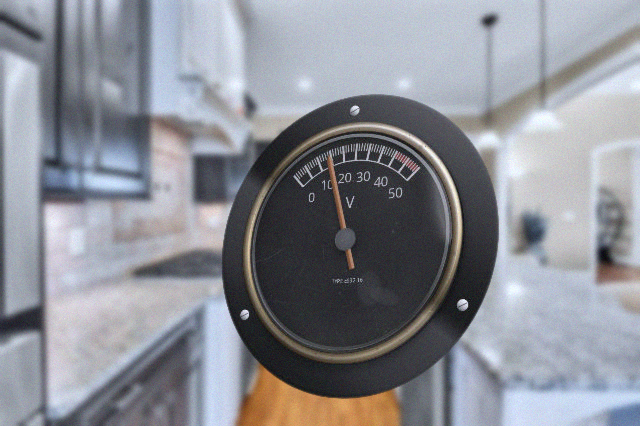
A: 15 (V)
